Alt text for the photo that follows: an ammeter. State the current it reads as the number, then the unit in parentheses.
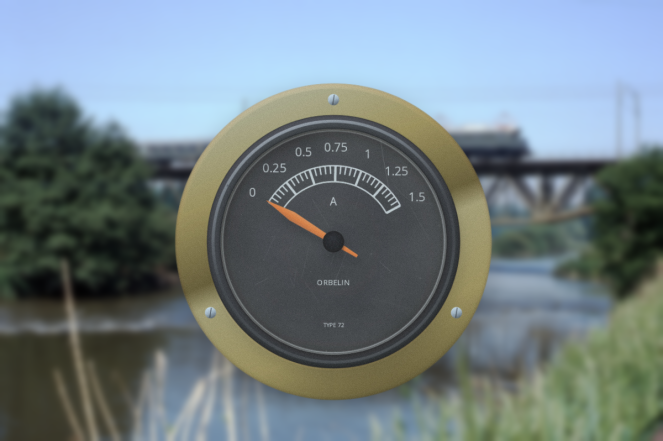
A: 0 (A)
